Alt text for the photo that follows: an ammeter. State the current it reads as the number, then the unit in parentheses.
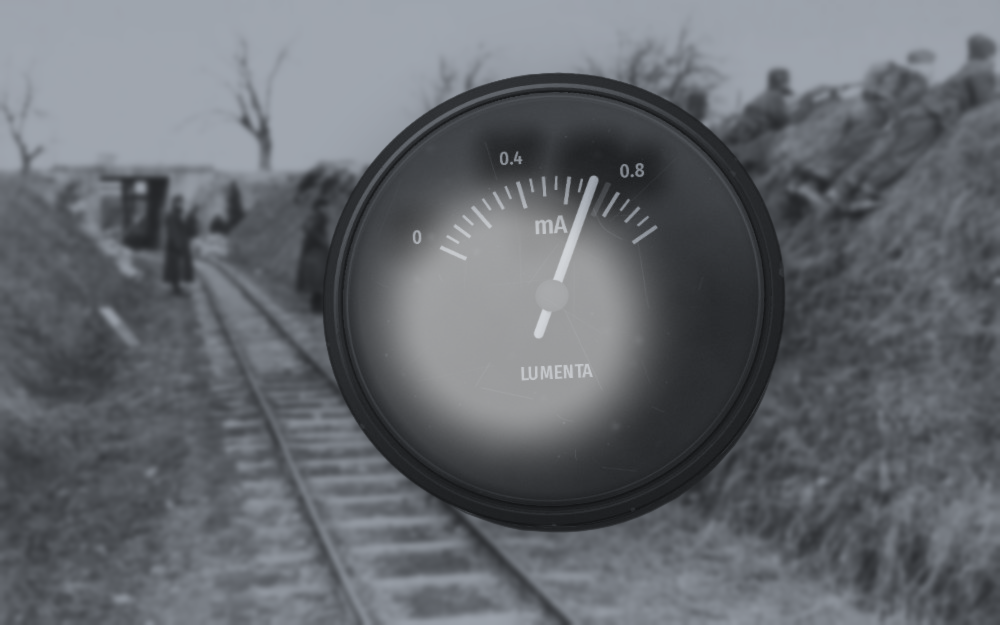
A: 0.7 (mA)
